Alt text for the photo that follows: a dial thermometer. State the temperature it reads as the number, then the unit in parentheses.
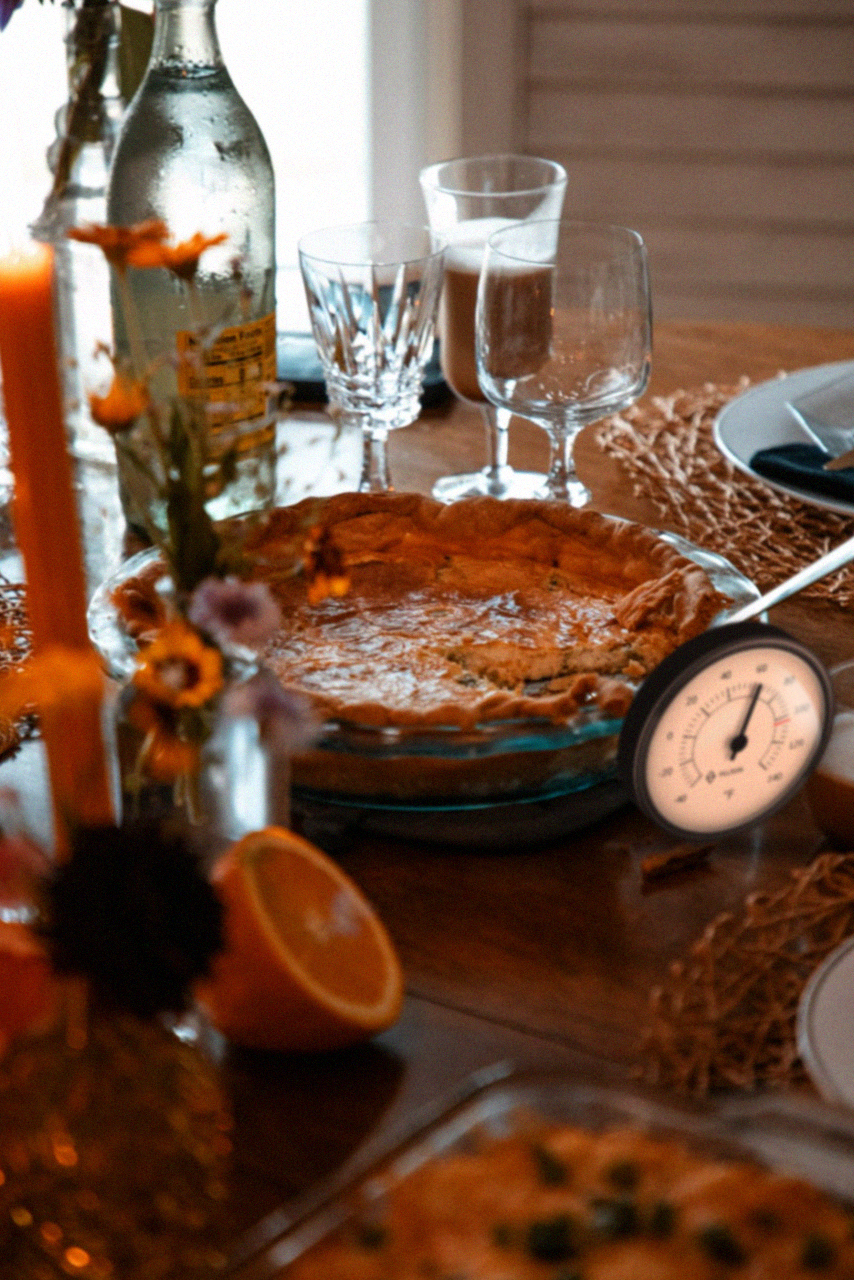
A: 60 (°F)
